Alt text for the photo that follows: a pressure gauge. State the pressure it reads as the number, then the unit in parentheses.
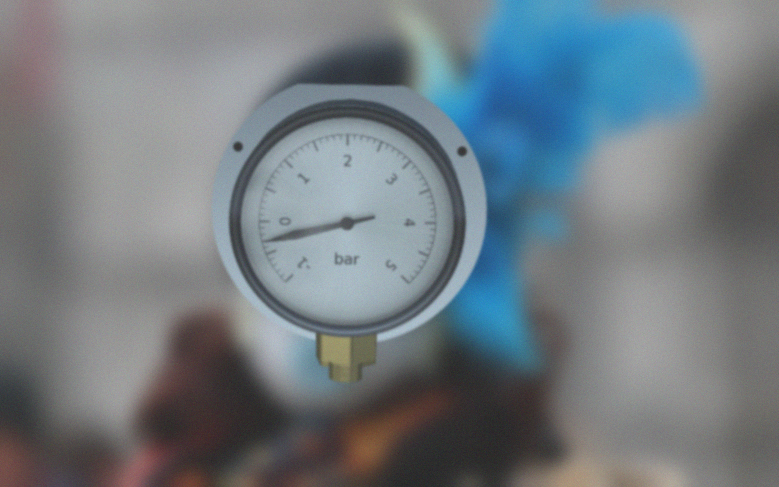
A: -0.3 (bar)
